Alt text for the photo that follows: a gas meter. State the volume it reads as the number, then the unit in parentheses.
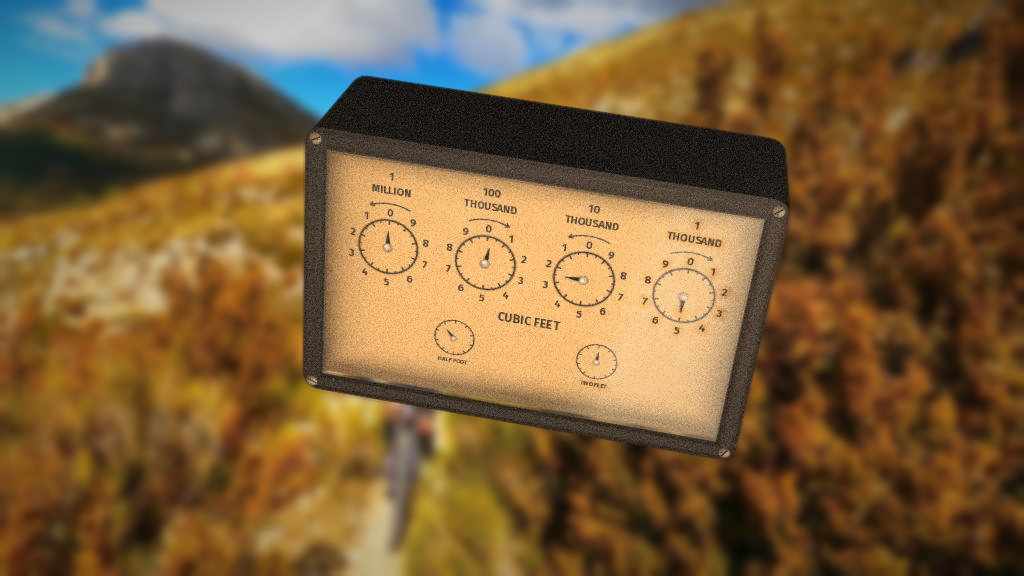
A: 2500 (ft³)
